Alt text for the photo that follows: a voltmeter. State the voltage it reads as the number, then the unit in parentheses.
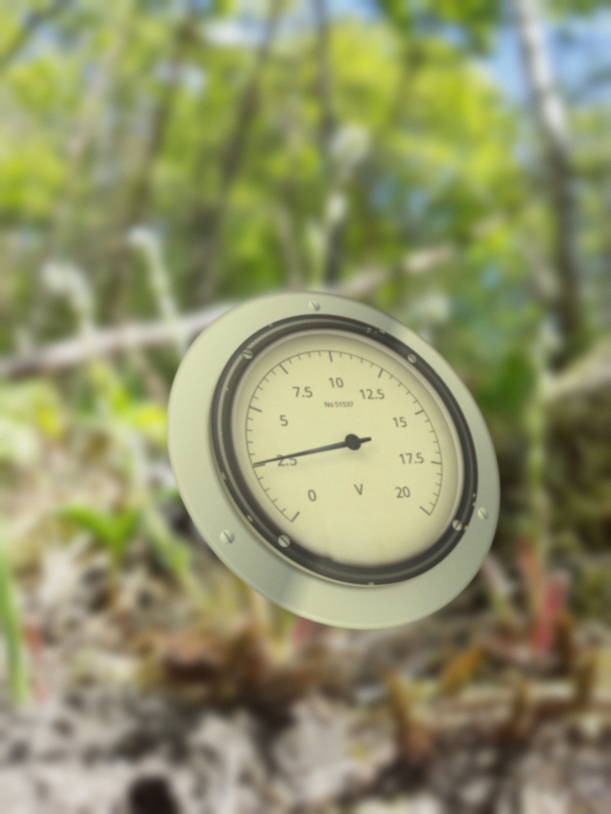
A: 2.5 (V)
